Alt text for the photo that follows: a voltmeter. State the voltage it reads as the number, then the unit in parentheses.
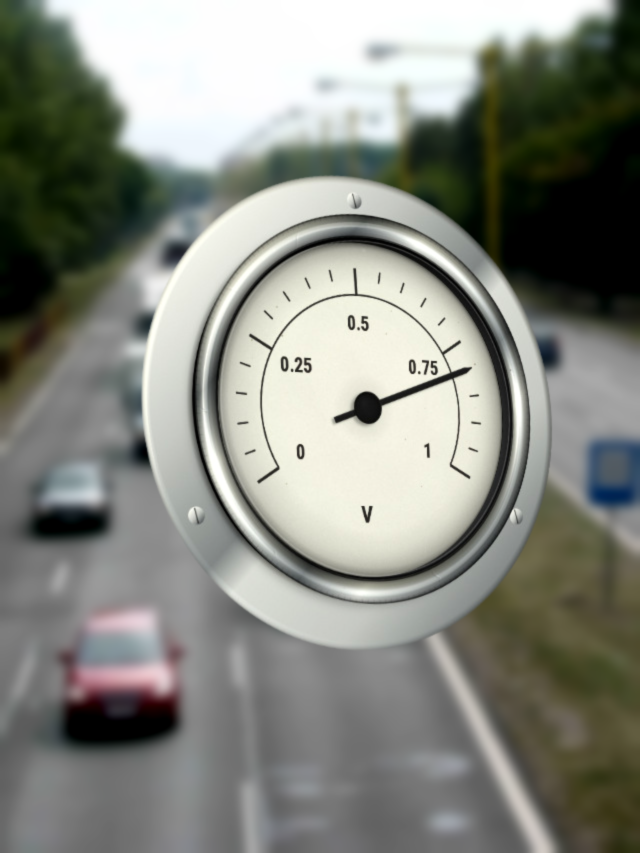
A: 0.8 (V)
